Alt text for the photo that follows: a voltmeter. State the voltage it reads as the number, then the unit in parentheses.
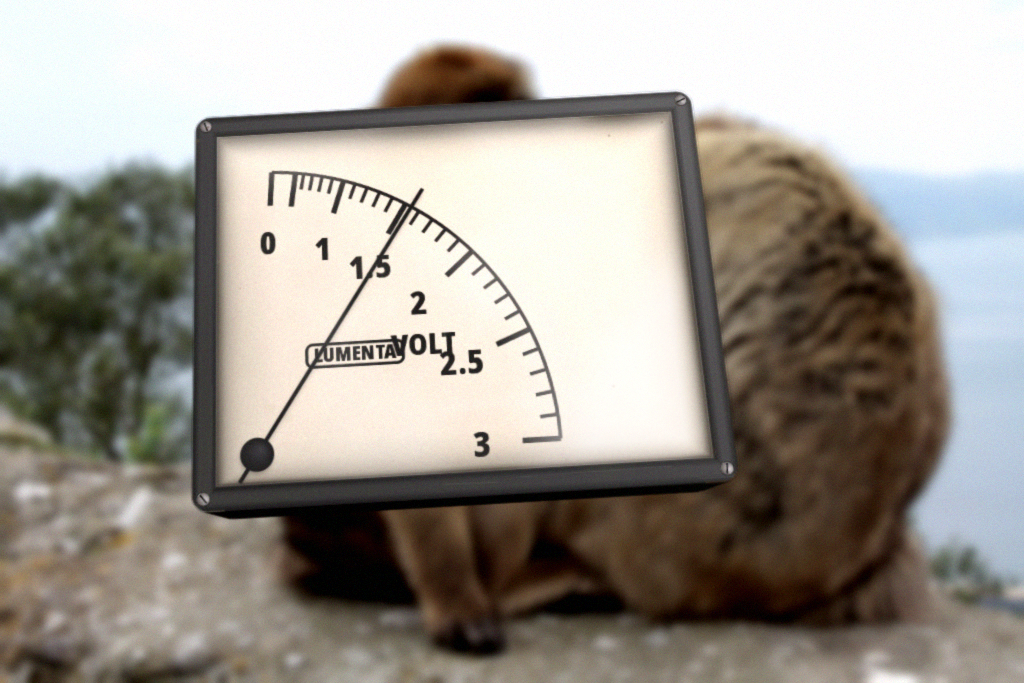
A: 1.55 (V)
